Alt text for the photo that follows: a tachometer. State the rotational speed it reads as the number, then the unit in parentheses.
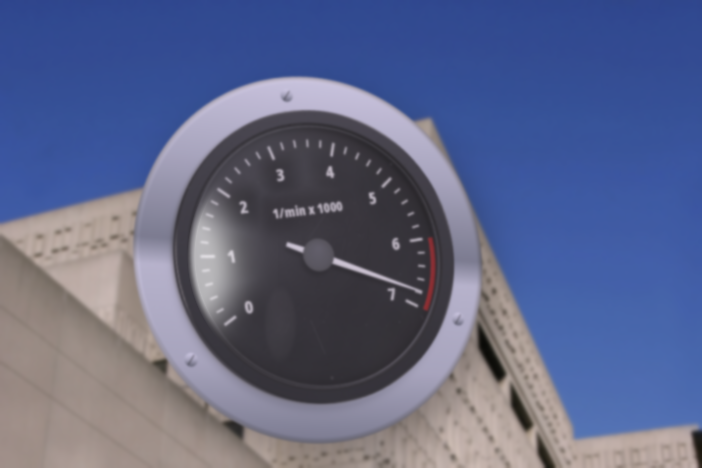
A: 6800 (rpm)
